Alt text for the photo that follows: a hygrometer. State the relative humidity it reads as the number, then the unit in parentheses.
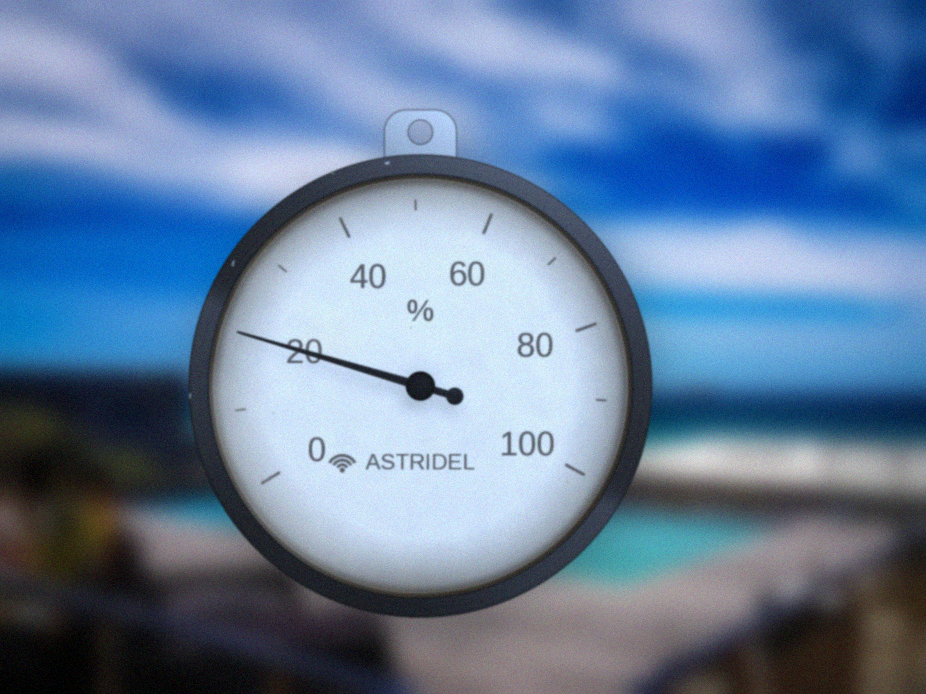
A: 20 (%)
